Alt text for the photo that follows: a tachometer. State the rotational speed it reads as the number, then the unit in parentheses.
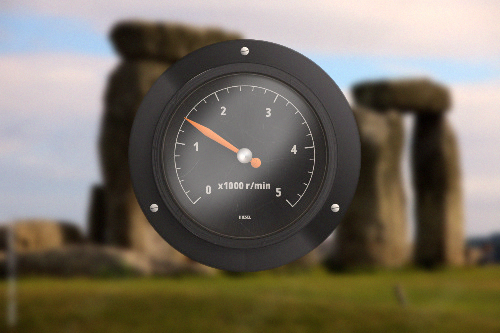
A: 1400 (rpm)
